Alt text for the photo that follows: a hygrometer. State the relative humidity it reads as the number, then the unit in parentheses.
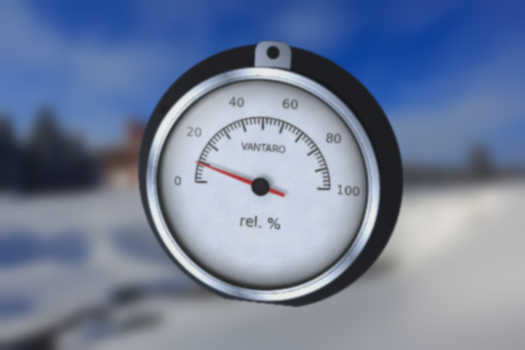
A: 10 (%)
